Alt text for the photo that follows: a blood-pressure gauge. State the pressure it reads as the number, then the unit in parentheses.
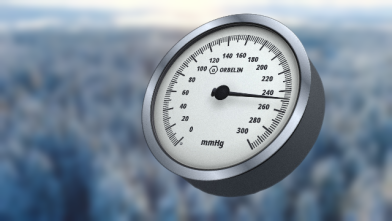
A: 250 (mmHg)
